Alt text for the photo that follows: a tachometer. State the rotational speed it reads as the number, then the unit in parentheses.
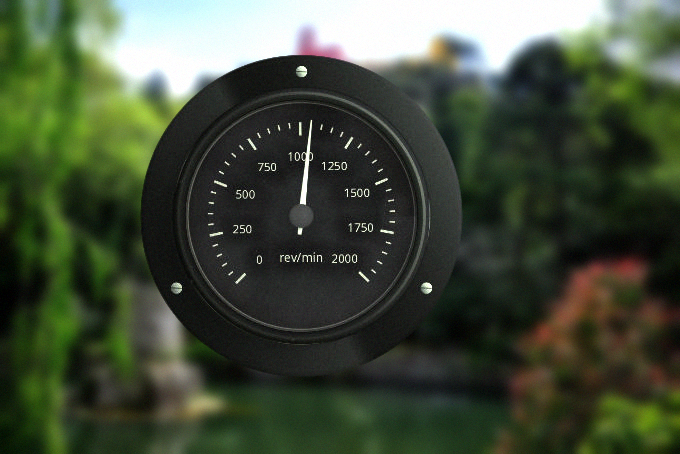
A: 1050 (rpm)
